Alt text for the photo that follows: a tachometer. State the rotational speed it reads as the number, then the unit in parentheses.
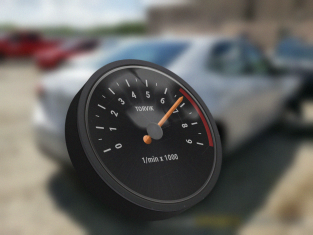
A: 6750 (rpm)
